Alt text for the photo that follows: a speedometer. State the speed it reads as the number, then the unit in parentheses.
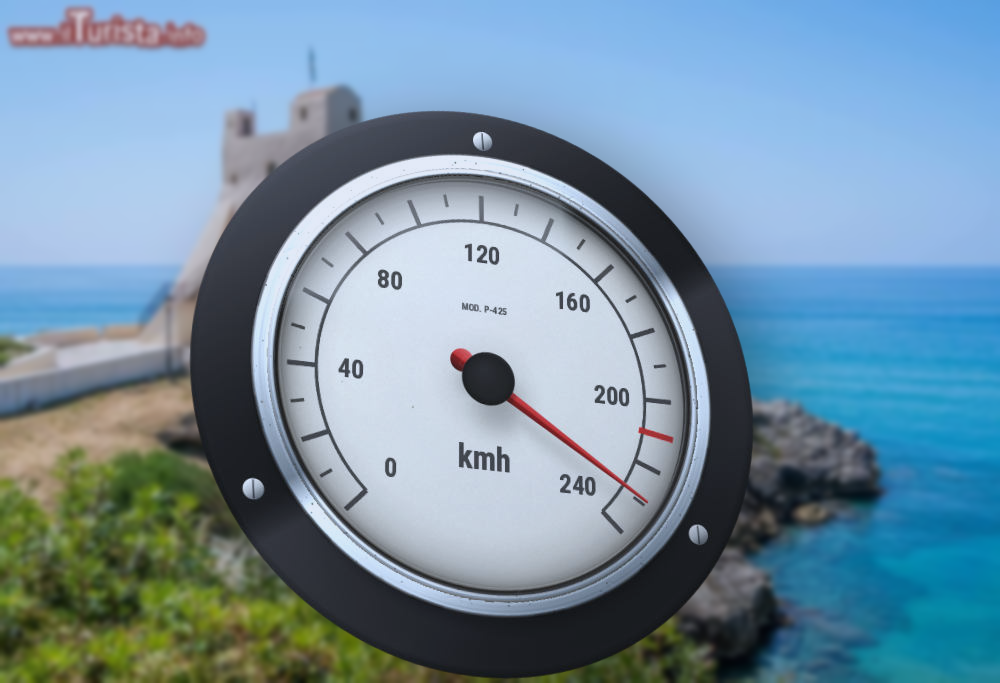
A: 230 (km/h)
